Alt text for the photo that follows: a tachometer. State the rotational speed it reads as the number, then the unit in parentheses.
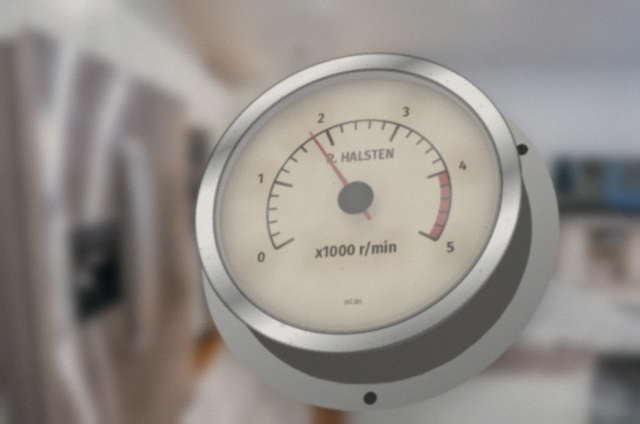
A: 1800 (rpm)
